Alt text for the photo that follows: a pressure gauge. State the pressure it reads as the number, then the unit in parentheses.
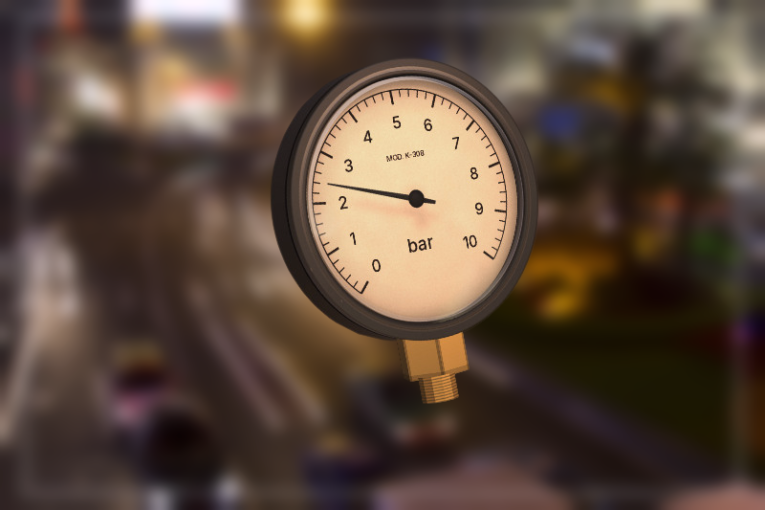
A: 2.4 (bar)
